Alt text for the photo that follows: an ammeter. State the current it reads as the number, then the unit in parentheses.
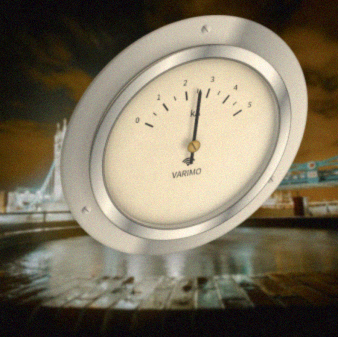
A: 2.5 (kA)
